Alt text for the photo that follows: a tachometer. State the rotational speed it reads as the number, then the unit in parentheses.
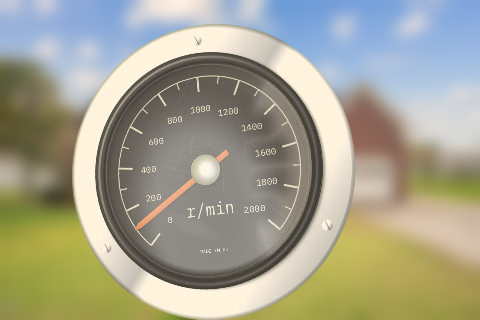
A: 100 (rpm)
